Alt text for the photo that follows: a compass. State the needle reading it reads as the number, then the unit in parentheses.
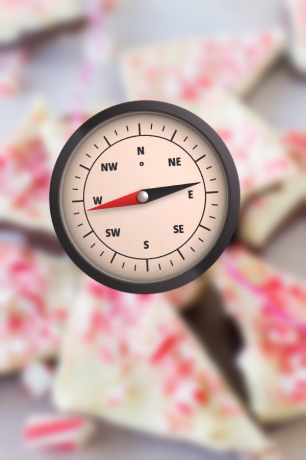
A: 260 (°)
